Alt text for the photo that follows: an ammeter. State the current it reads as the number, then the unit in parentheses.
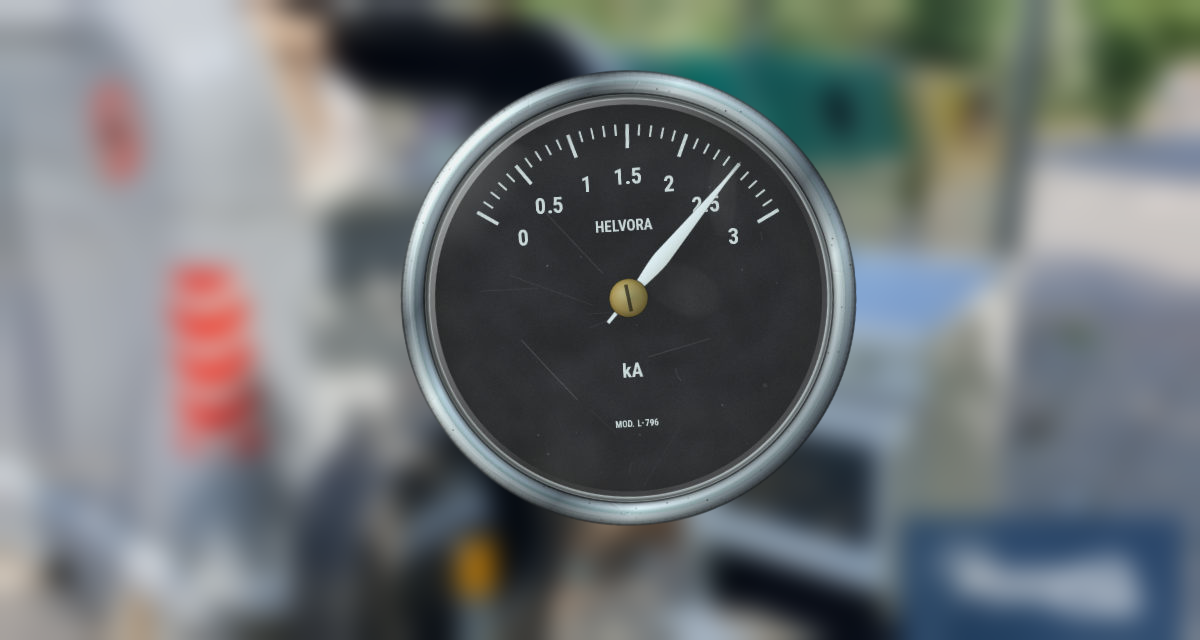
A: 2.5 (kA)
